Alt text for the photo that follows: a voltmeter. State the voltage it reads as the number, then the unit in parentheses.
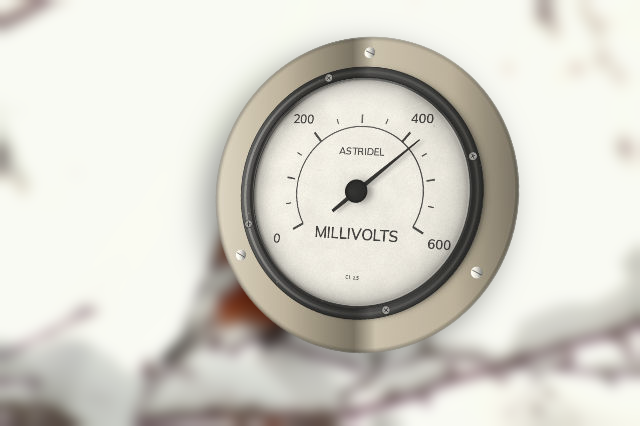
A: 425 (mV)
